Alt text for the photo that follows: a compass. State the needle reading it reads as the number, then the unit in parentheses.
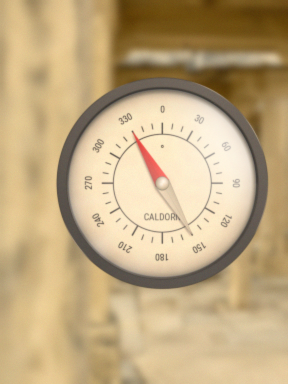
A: 330 (°)
